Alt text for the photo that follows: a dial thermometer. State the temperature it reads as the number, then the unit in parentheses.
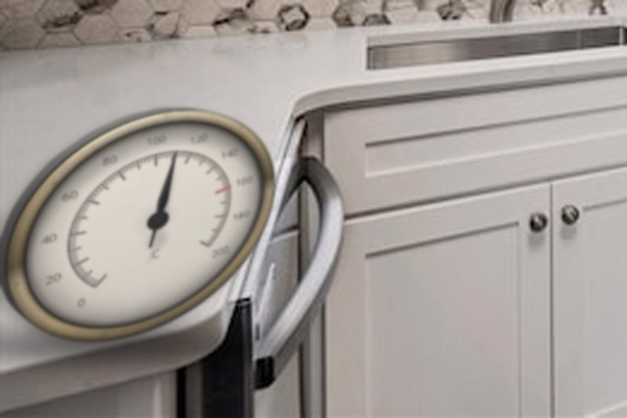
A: 110 (°C)
